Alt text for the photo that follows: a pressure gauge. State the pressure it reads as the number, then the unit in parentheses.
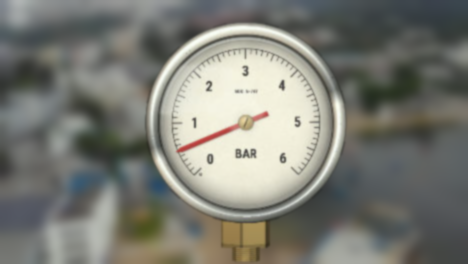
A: 0.5 (bar)
